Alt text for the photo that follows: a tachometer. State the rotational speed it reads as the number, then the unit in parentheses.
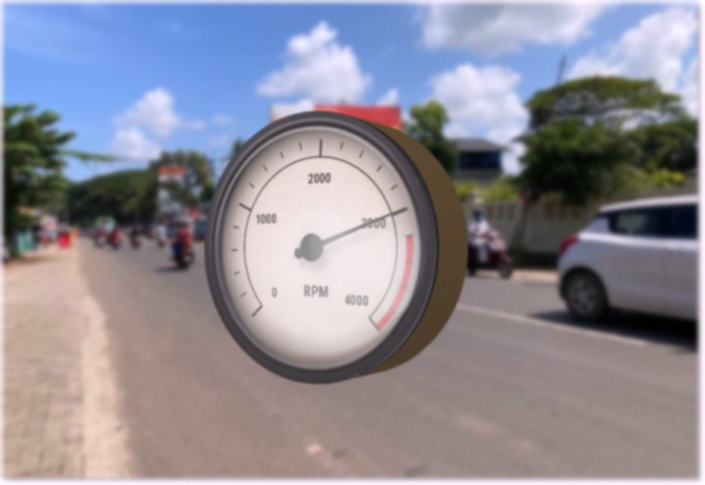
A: 3000 (rpm)
